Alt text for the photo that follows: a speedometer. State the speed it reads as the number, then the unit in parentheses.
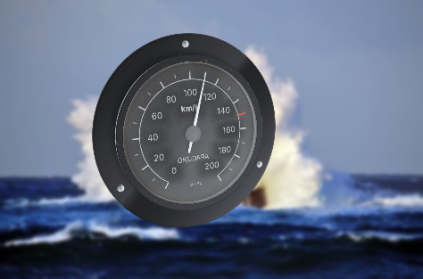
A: 110 (km/h)
